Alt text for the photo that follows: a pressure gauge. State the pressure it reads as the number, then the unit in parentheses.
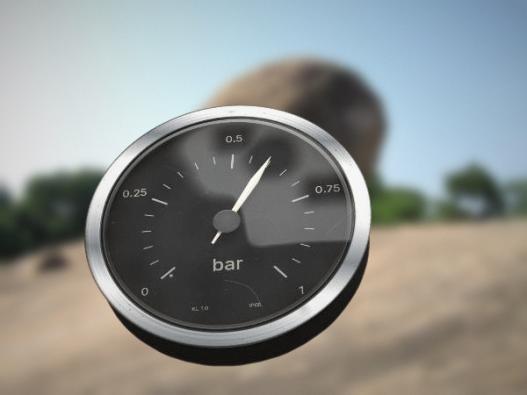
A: 0.6 (bar)
